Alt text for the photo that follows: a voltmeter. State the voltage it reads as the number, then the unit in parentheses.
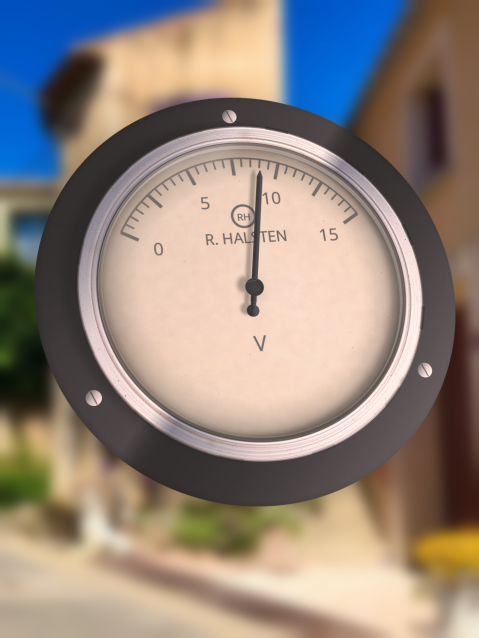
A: 9 (V)
